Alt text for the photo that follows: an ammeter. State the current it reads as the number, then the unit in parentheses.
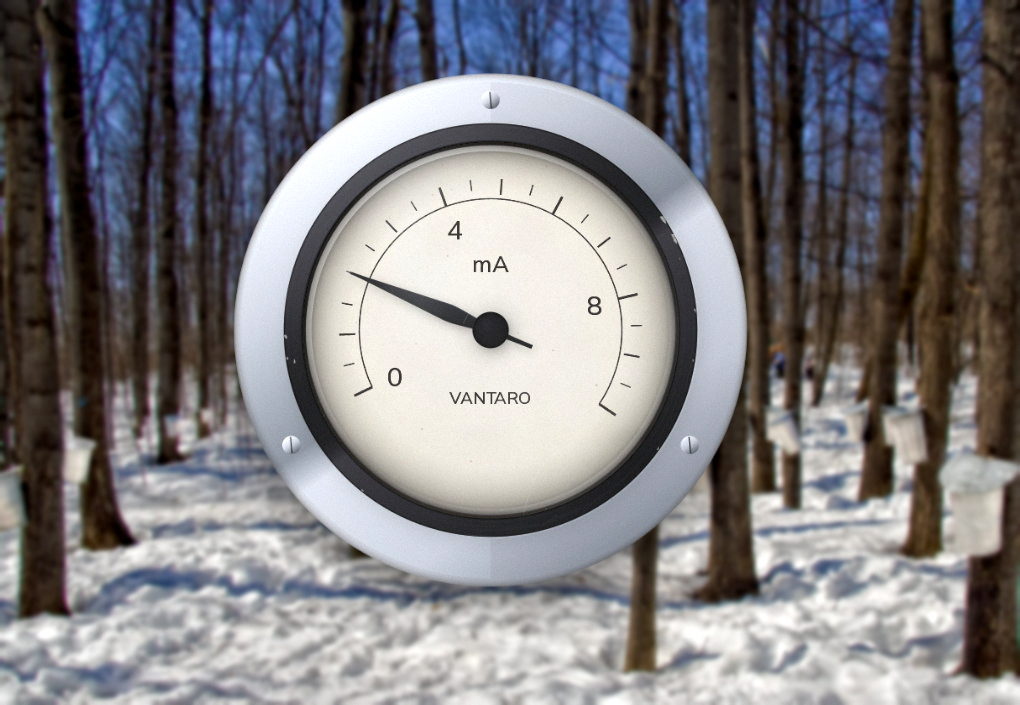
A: 2 (mA)
